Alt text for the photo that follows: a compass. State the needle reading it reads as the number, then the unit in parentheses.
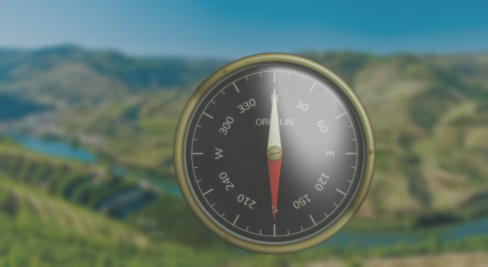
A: 180 (°)
